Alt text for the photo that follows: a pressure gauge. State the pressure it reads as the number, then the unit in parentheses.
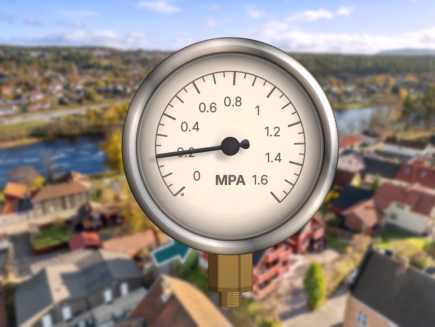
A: 0.2 (MPa)
